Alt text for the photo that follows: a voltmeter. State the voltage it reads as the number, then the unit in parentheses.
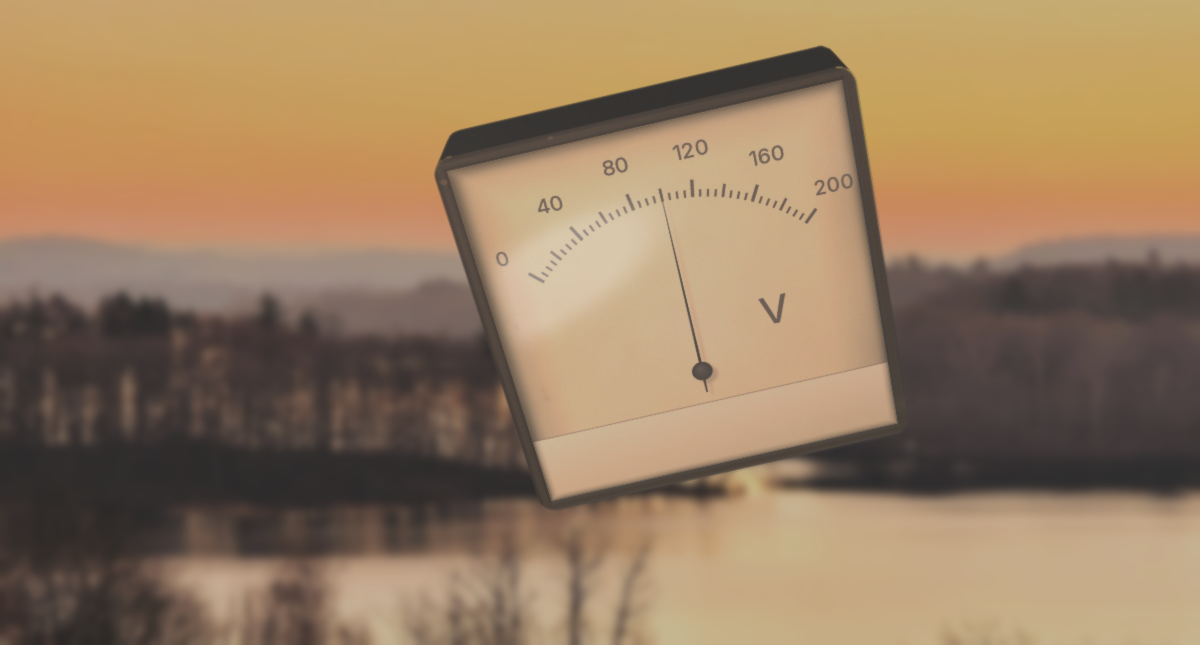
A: 100 (V)
